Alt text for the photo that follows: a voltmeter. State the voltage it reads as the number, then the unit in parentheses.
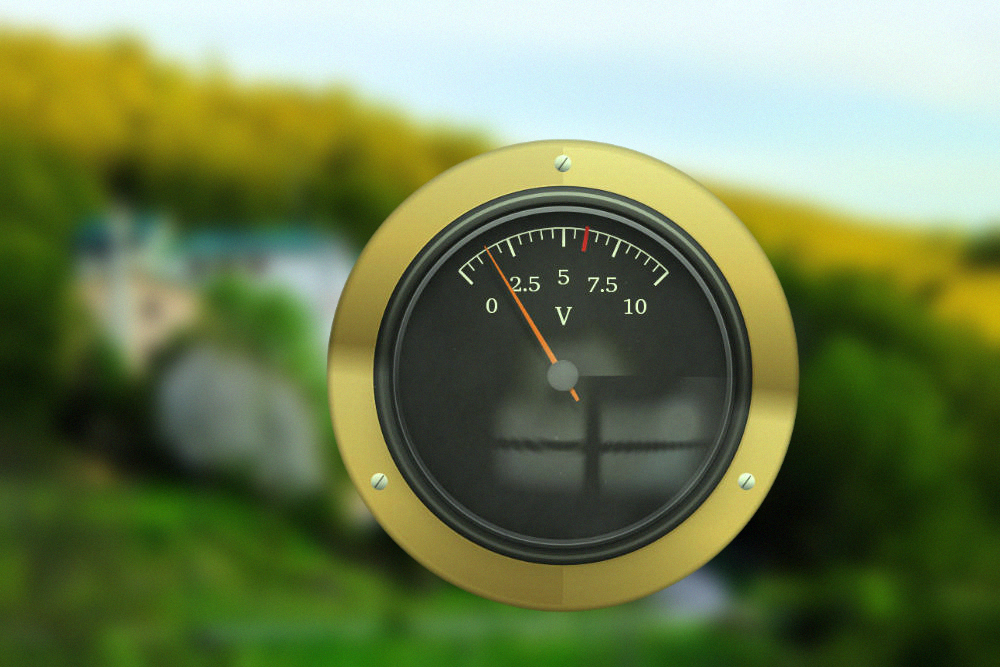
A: 1.5 (V)
